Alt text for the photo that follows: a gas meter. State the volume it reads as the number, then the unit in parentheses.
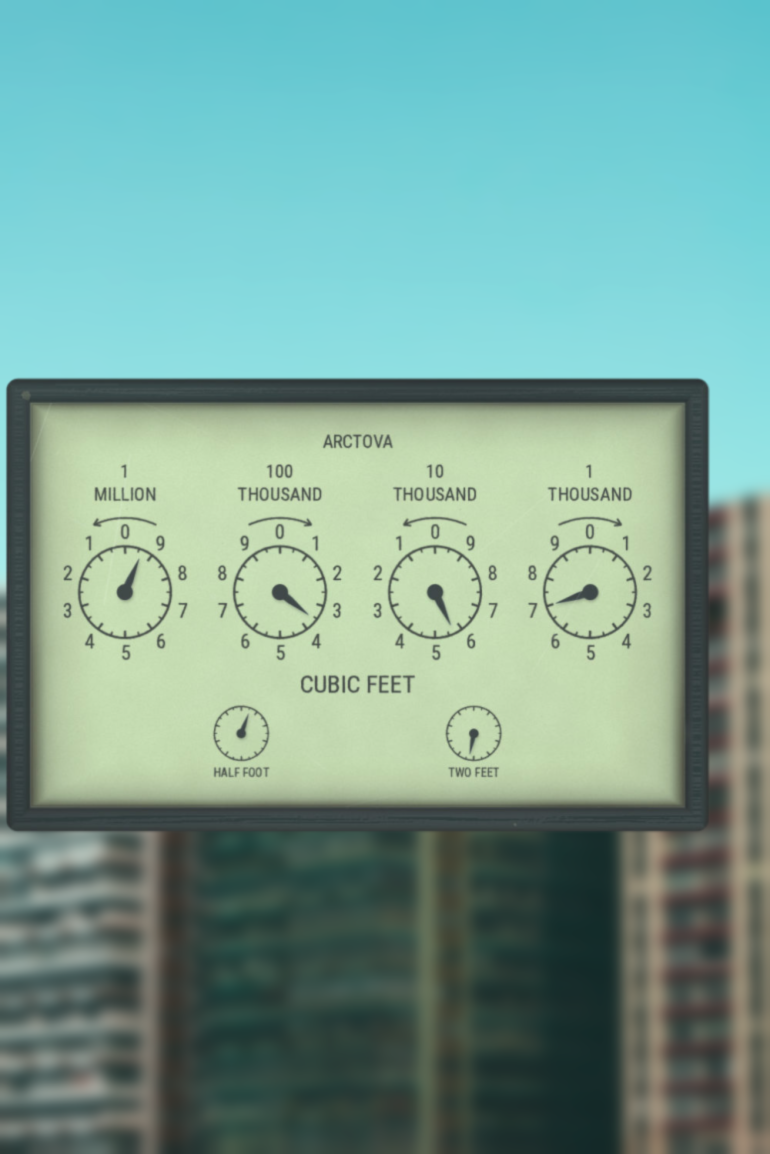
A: 935700 (ft³)
